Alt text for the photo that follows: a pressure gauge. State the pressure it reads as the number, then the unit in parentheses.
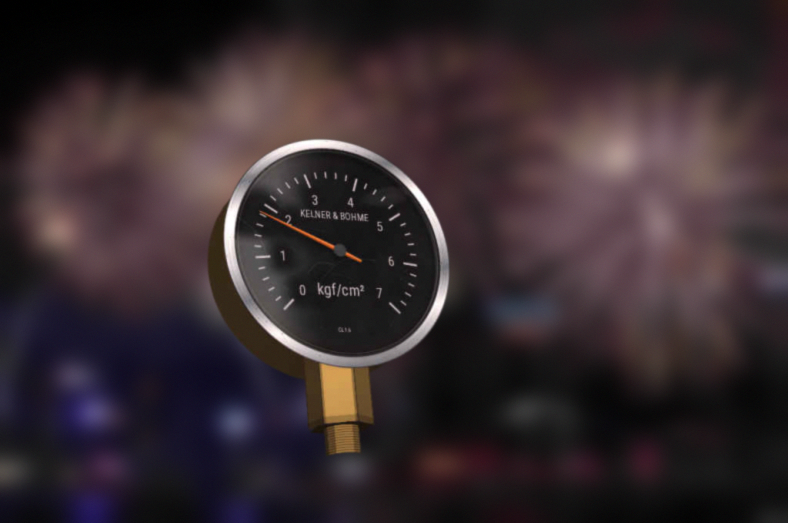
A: 1.8 (kg/cm²)
